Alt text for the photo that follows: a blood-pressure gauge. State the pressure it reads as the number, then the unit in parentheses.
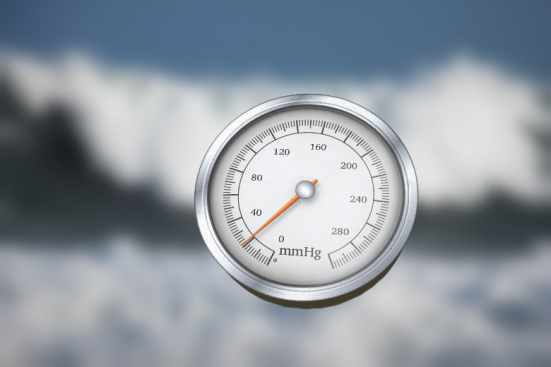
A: 20 (mmHg)
